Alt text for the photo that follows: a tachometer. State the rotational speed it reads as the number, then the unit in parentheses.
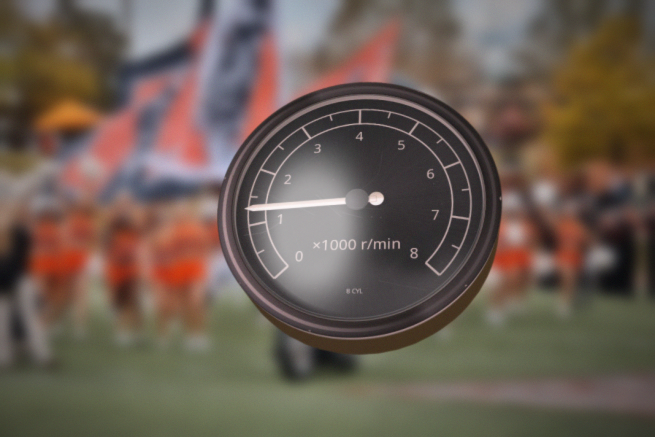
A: 1250 (rpm)
